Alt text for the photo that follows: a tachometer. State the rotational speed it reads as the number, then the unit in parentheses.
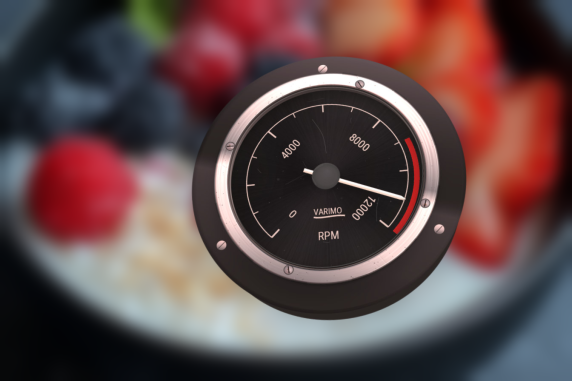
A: 11000 (rpm)
